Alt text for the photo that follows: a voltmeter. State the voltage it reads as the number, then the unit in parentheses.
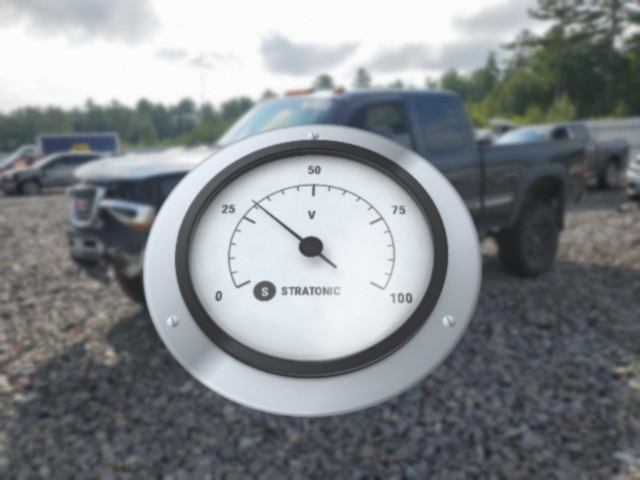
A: 30 (V)
